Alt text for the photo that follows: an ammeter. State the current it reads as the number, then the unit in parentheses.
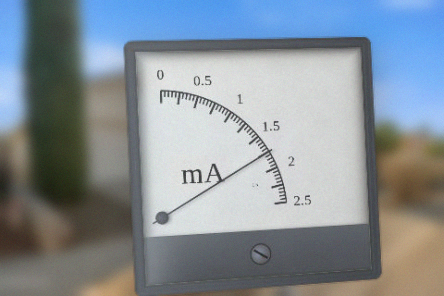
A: 1.75 (mA)
